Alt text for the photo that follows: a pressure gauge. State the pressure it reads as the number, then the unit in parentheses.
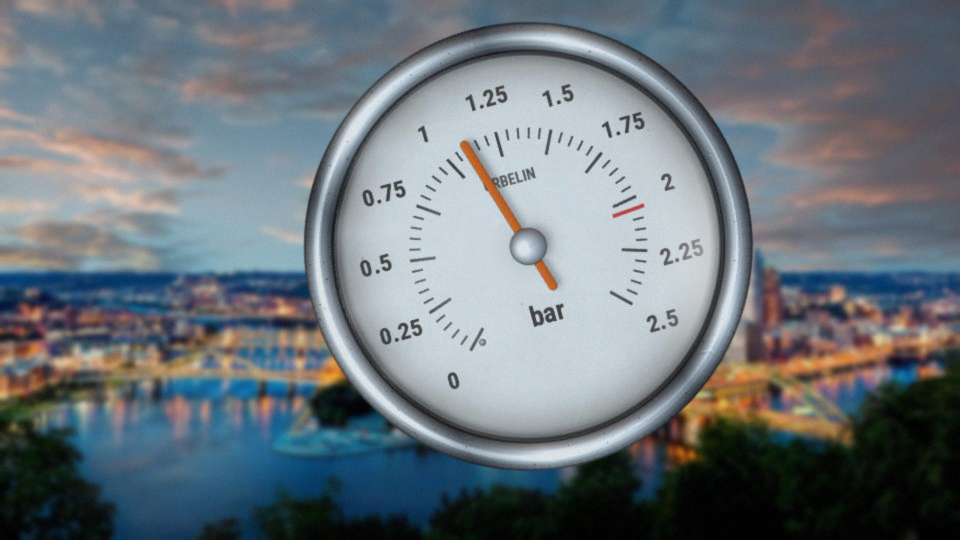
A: 1.1 (bar)
